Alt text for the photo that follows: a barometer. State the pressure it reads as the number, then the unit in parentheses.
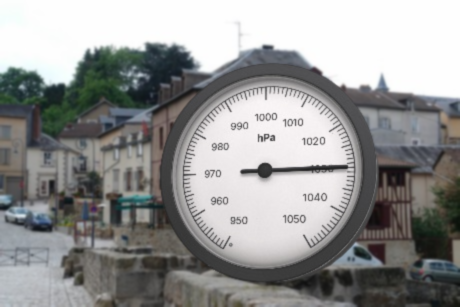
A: 1030 (hPa)
